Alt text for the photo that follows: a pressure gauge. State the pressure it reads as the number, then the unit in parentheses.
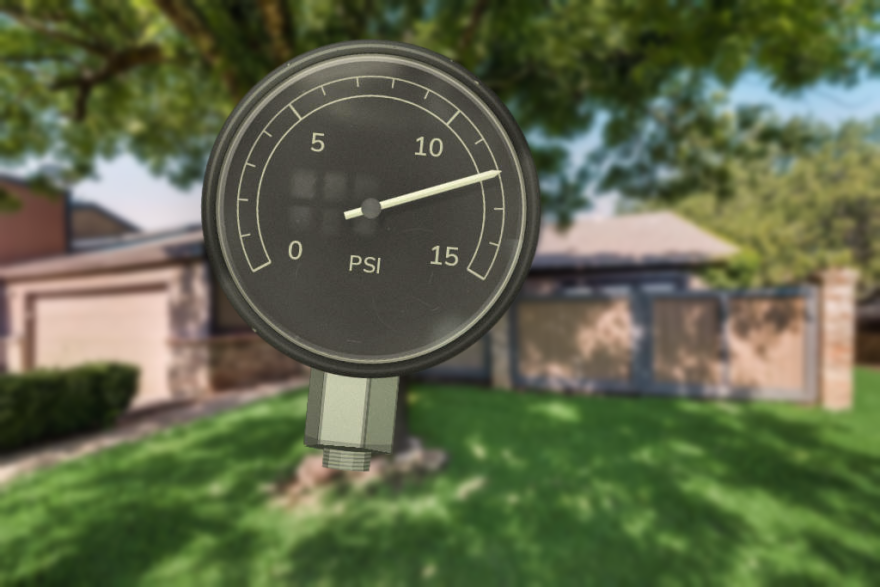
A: 12 (psi)
